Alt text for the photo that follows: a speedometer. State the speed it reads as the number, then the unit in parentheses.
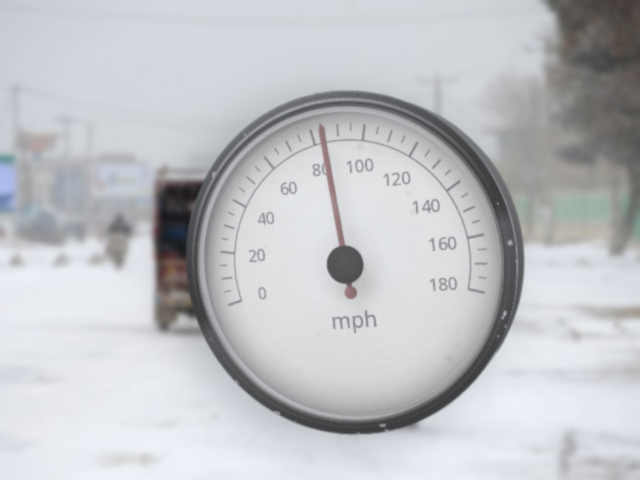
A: 85 (mph)
